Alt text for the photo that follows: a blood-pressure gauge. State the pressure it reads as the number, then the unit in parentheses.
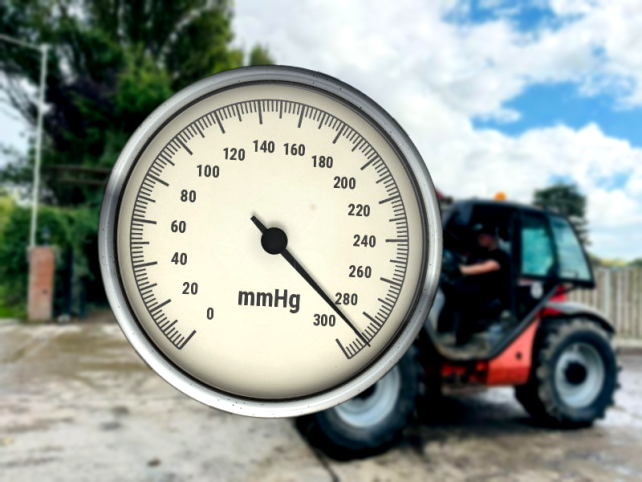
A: 290 (mmHg)
